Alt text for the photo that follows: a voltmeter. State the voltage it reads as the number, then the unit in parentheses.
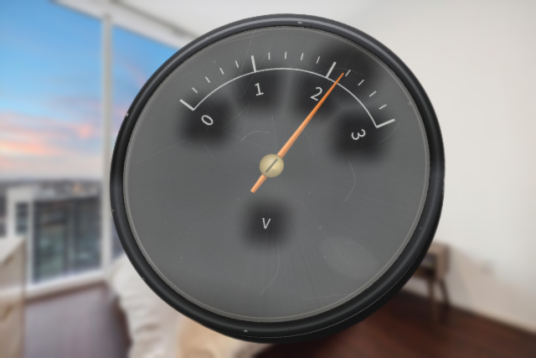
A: 2.2 (V)
